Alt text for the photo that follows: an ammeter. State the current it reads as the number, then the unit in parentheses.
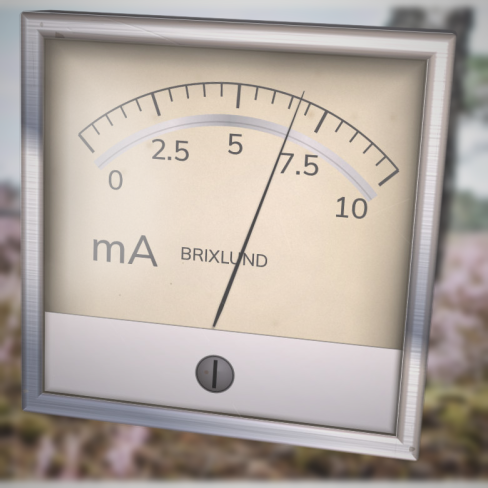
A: 6.75 (mA)
